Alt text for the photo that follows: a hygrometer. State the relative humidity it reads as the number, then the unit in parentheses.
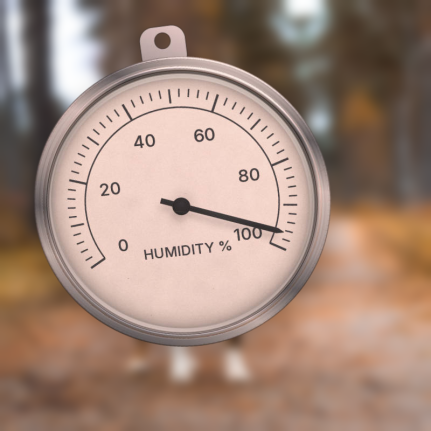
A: 96 (%)
